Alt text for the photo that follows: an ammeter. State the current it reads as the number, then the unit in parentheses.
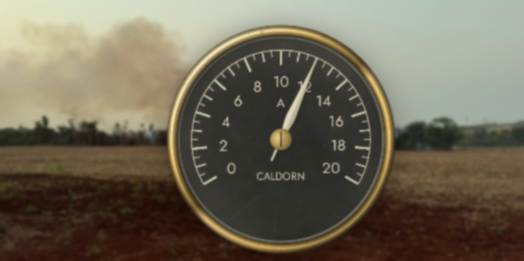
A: 12 (A)
